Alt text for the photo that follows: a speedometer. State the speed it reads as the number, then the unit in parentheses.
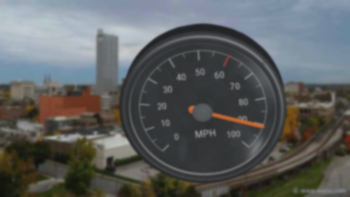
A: 90 (mph)
